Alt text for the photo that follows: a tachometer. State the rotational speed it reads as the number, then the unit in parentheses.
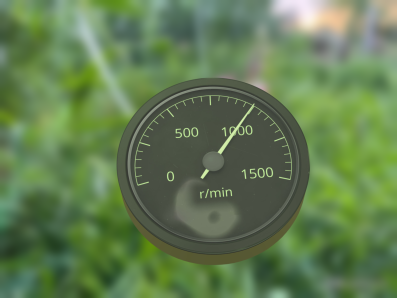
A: 1000 (rpm)
